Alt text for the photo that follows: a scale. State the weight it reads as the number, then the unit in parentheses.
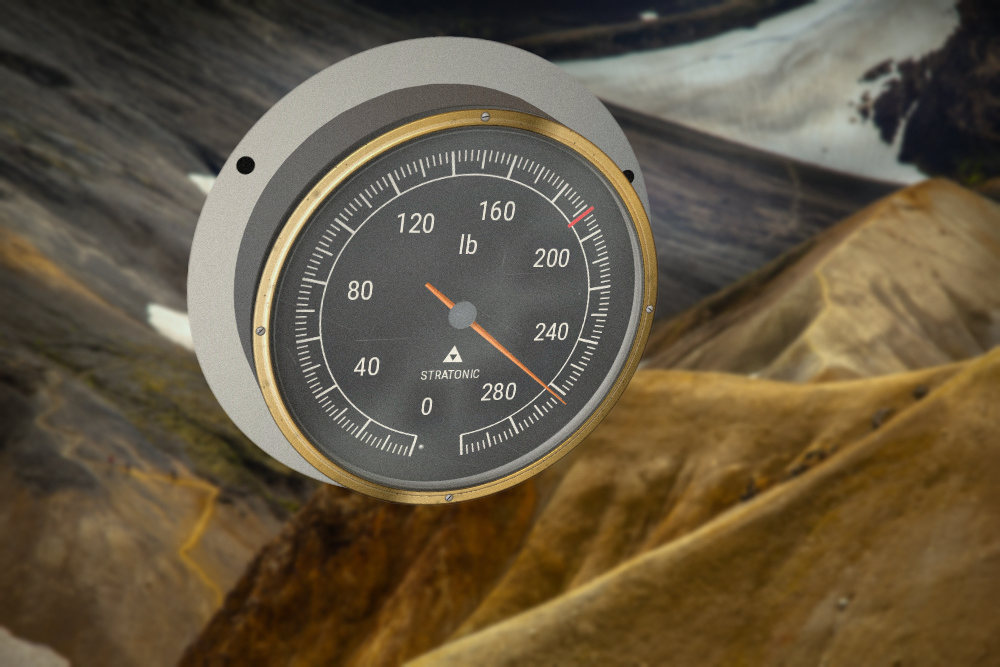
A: 262 (lb)
